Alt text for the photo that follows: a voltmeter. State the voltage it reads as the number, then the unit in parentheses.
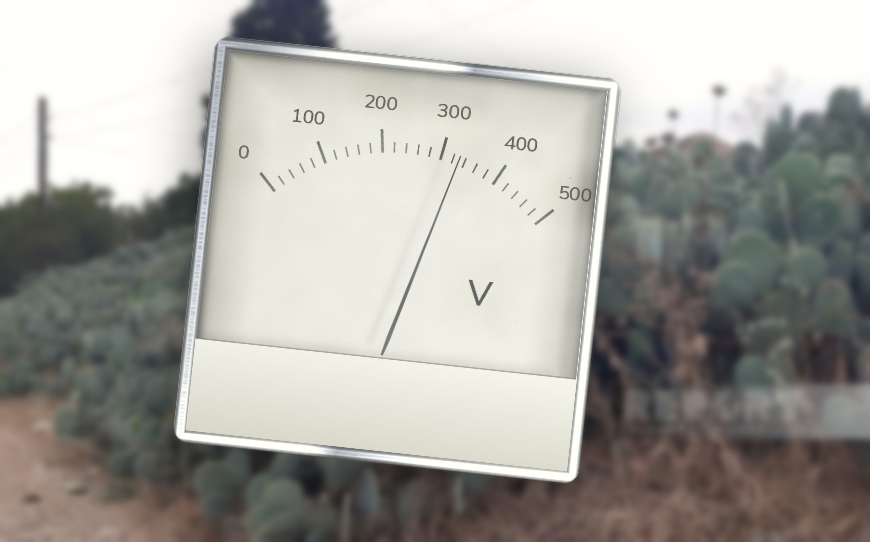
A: 330 (V)
